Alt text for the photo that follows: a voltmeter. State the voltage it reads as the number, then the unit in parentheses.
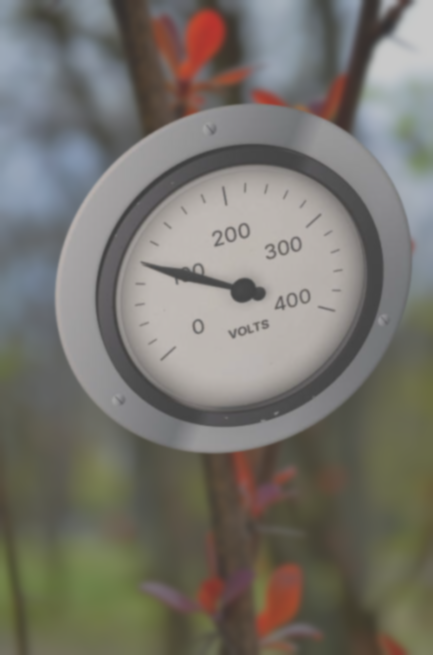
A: 100 (V)
